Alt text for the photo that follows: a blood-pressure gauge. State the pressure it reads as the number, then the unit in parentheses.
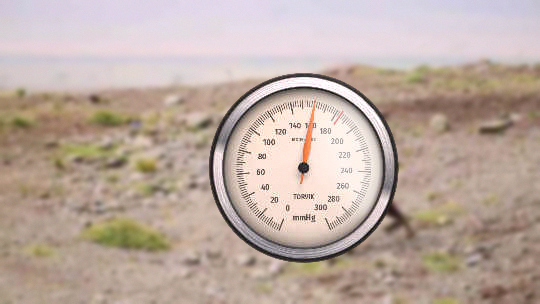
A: 160 (mmHg)
